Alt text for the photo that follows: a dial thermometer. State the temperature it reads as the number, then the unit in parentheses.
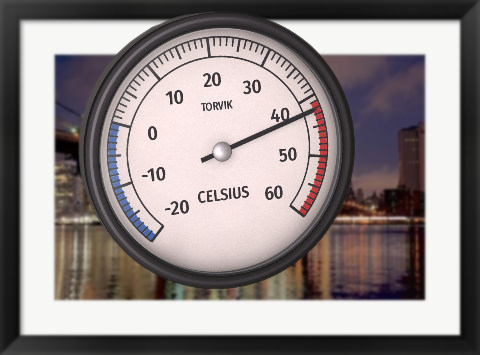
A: 42 (°C)
